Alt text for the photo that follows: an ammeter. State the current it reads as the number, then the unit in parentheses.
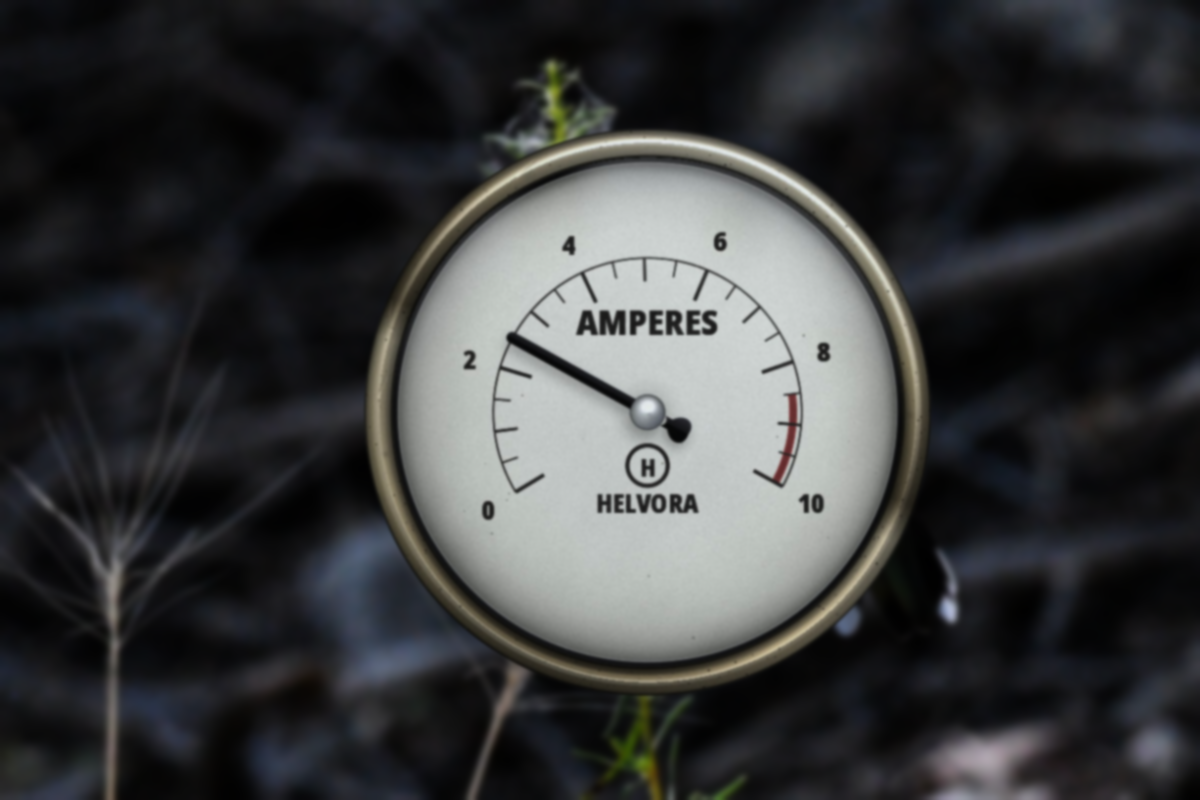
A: 2.5 (A)
